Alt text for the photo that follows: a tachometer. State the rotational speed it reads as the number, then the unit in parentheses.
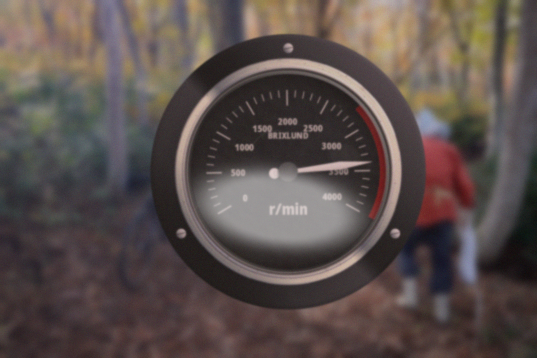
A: 3400 (rpm)
